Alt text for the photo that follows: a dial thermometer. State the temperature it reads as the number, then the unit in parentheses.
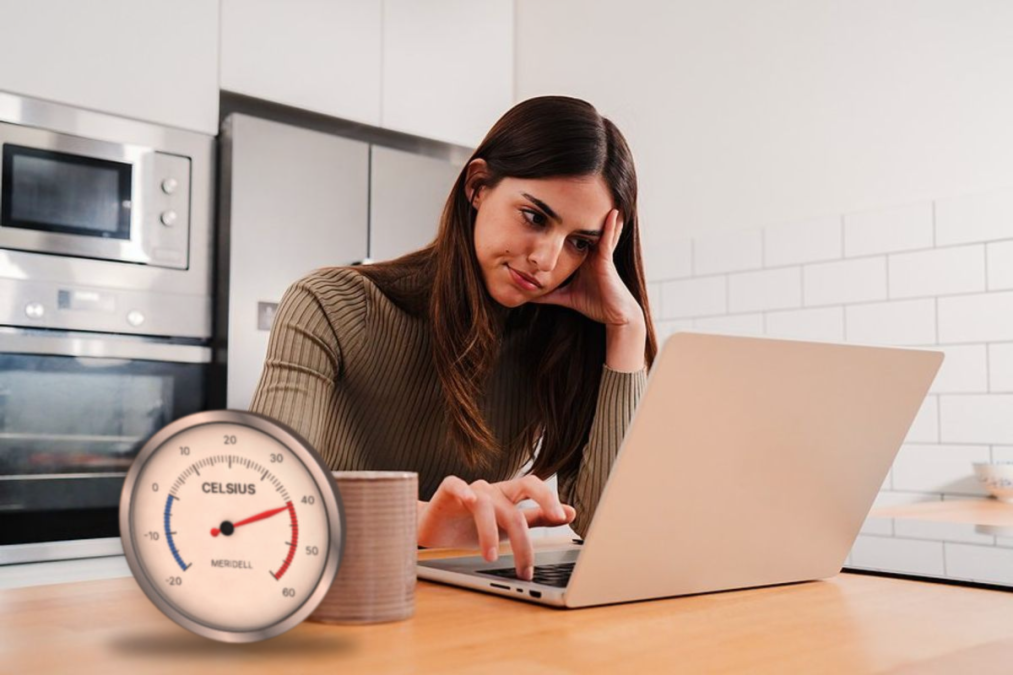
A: 40 (°C)
